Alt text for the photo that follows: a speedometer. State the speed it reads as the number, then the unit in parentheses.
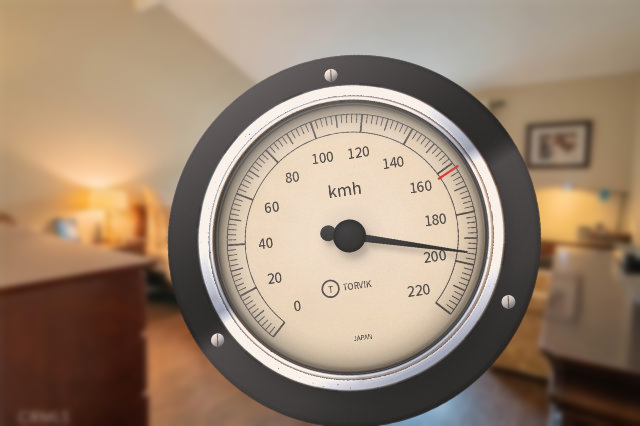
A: 196 (km/h)
